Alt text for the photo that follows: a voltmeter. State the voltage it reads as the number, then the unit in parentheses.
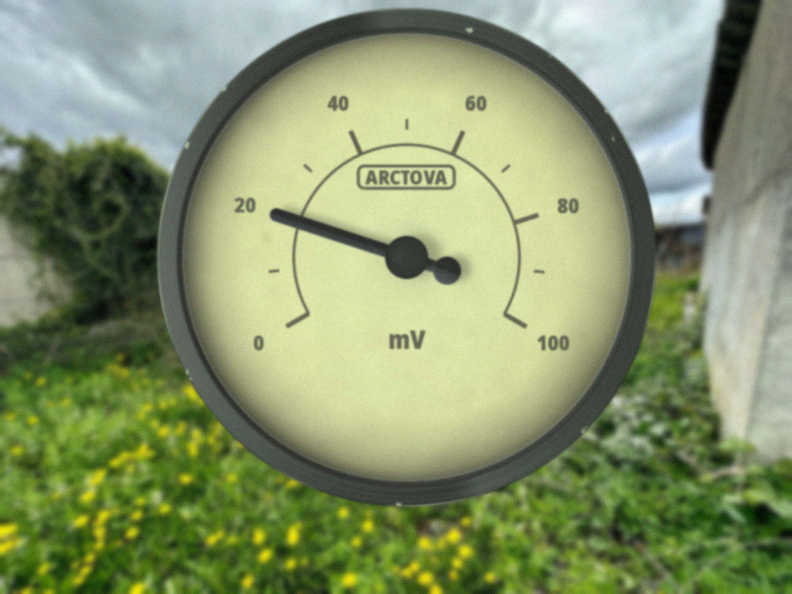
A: 20 (mV)
